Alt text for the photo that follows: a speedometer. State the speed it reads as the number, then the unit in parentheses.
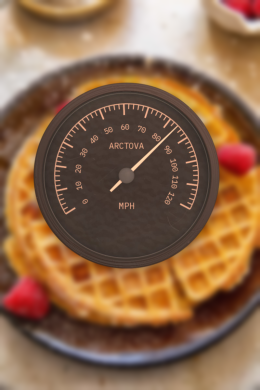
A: 84 (mph)
